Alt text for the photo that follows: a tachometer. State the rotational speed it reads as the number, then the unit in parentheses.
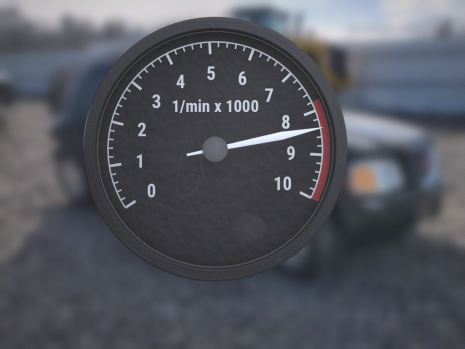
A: 8400 (rpm)
